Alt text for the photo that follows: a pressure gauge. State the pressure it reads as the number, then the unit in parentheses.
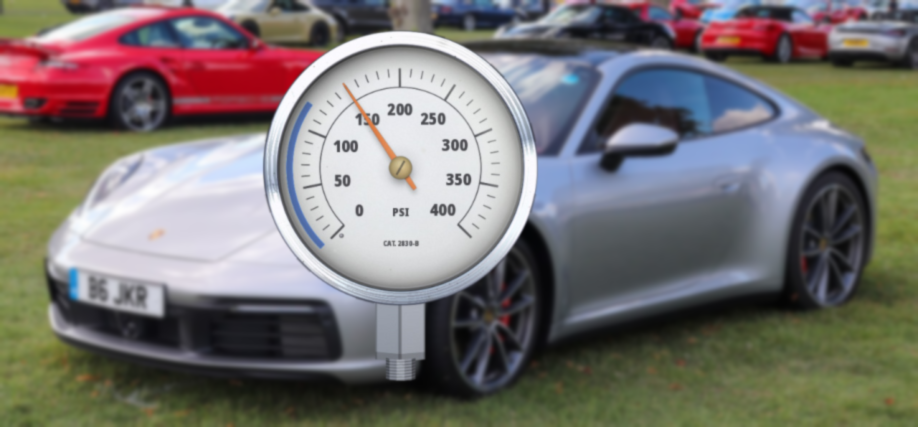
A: 150 (psi)
